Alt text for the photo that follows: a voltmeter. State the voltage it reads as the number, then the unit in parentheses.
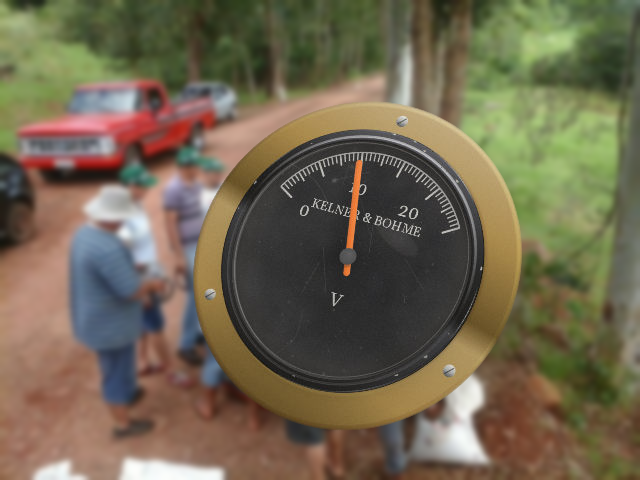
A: 10 (V)
